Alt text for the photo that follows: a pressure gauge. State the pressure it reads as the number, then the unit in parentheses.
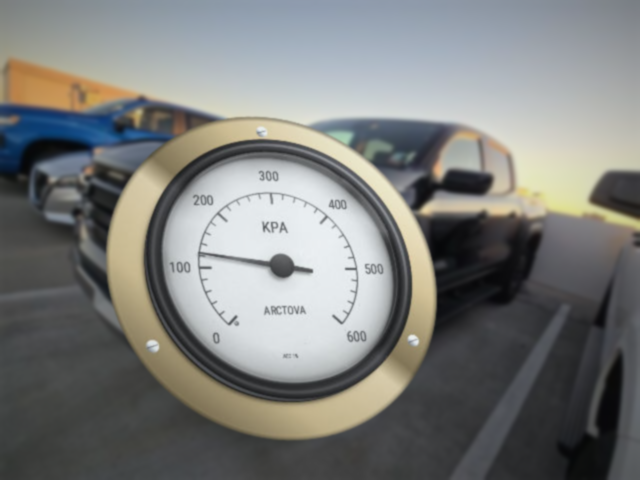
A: 120 (kPa)
